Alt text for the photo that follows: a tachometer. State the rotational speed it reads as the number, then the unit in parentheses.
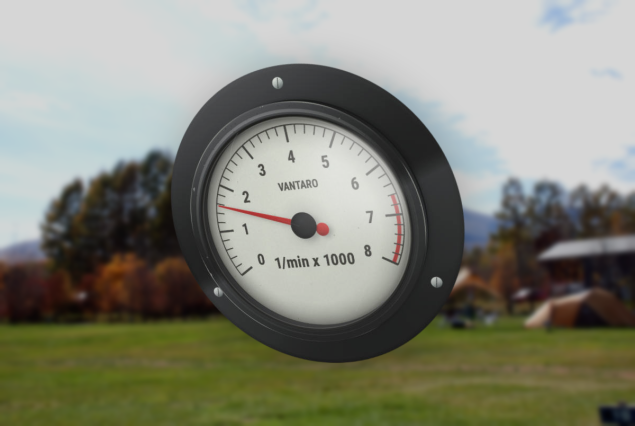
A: 1600 (rpm)
